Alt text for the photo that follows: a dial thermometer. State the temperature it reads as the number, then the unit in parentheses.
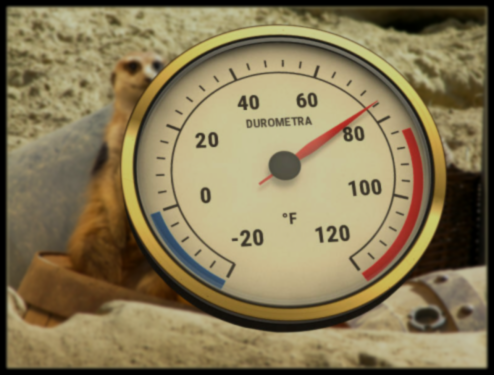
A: 76 (°F)
